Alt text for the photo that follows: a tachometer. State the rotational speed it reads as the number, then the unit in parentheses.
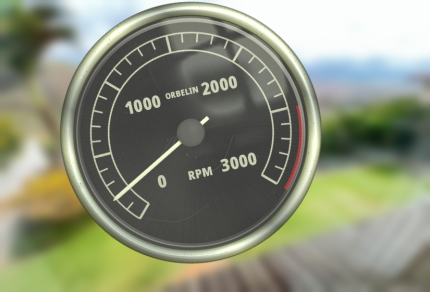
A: 200 (rpm)
